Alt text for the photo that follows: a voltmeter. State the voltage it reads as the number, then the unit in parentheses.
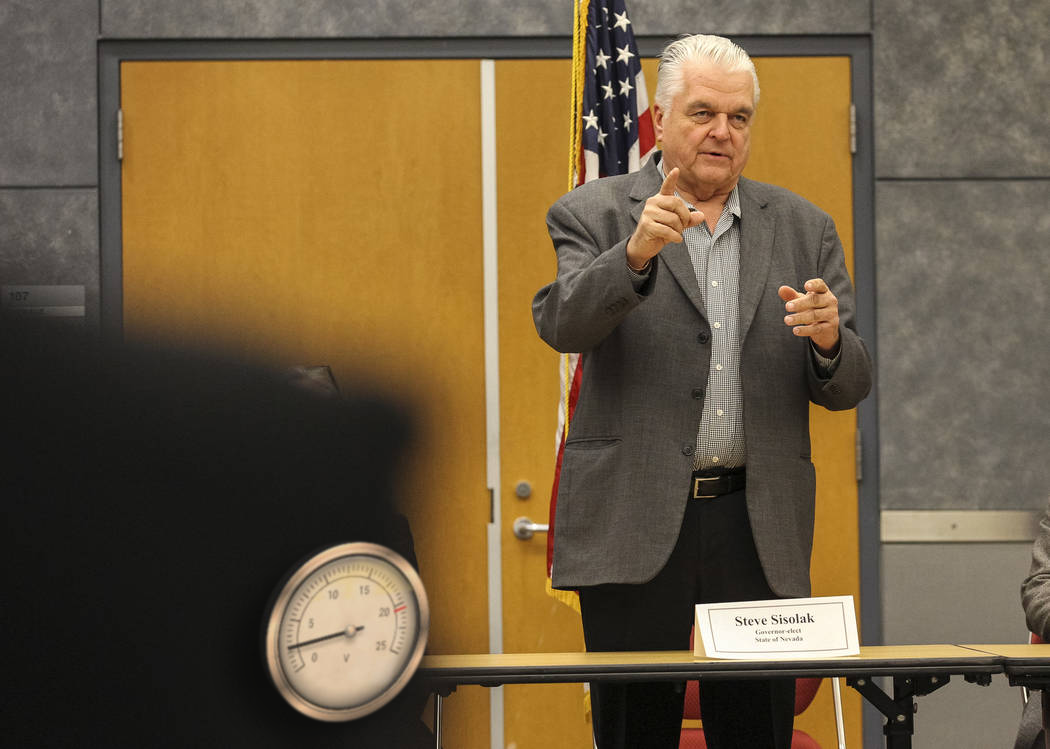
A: 2.5 (V)
